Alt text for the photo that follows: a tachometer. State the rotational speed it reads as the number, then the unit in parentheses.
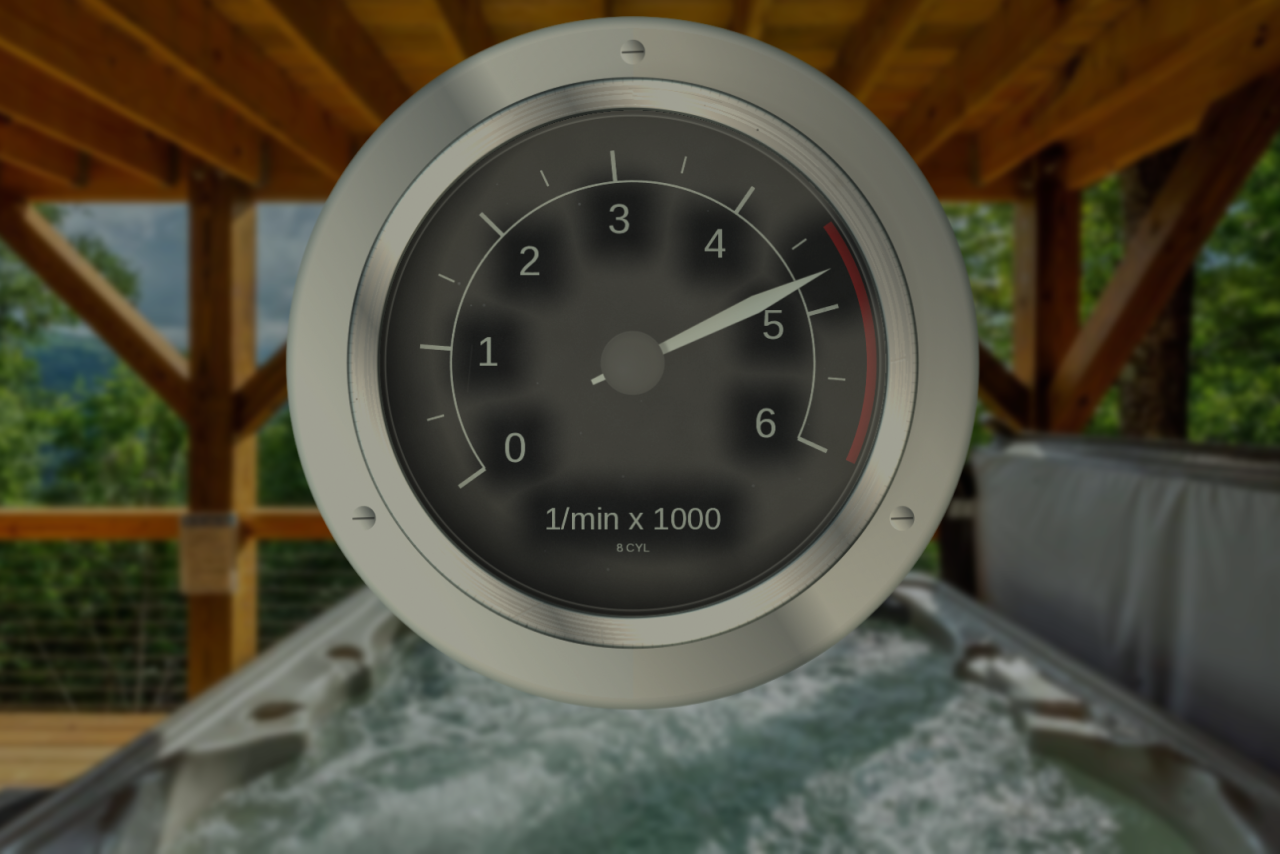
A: 4750 (rpm)
